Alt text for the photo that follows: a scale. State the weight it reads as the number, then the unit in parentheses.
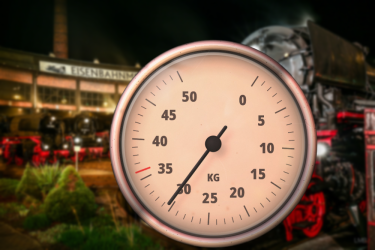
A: 30.5 (kg)
